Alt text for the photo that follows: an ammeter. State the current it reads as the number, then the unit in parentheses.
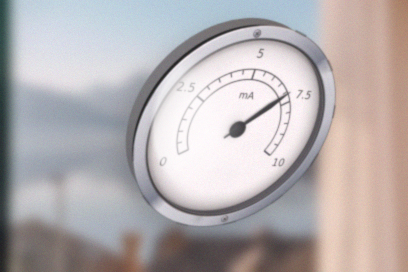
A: 7 (mA)
